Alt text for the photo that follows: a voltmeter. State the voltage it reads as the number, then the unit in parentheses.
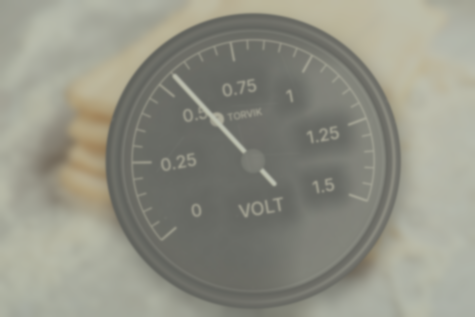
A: 0.55 (V)
